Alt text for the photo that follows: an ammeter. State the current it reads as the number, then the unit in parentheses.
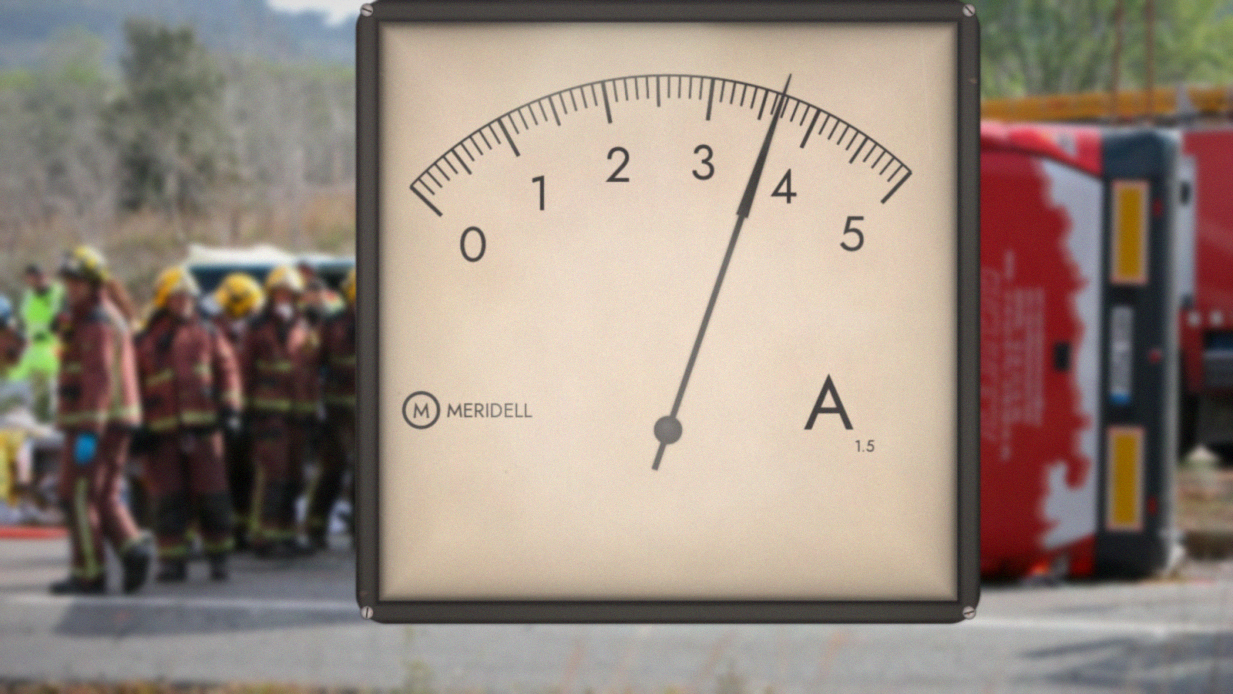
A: 3.65 (A)
